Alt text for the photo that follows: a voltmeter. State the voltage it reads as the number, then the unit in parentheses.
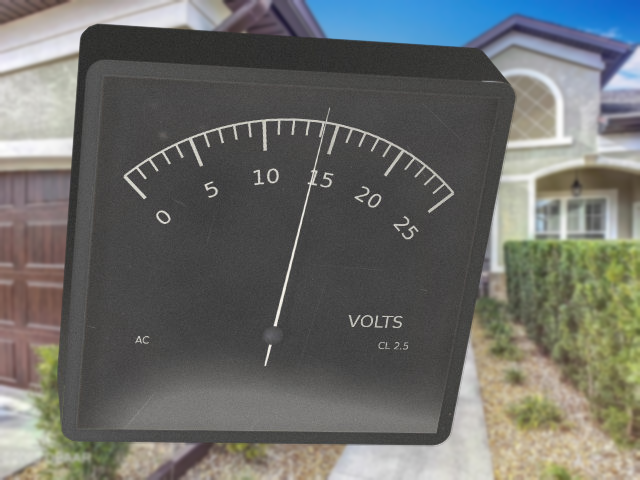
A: 14 (V)
